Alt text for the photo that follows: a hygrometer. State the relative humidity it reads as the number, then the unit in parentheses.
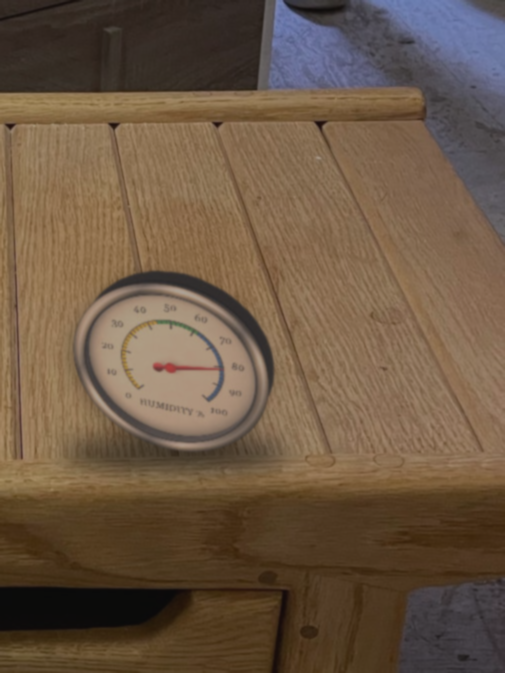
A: 80 (%)
